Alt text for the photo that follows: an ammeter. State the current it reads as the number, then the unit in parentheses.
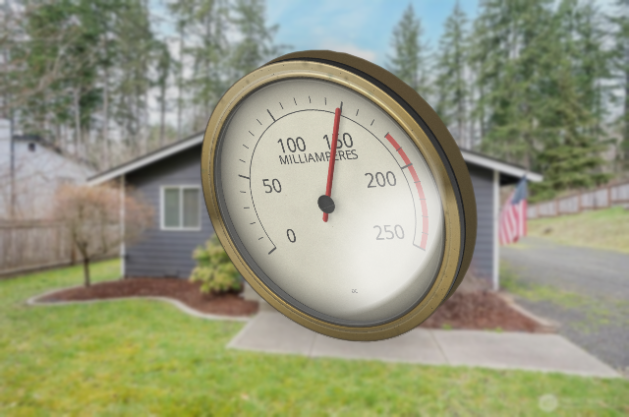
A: 150 (mA)
